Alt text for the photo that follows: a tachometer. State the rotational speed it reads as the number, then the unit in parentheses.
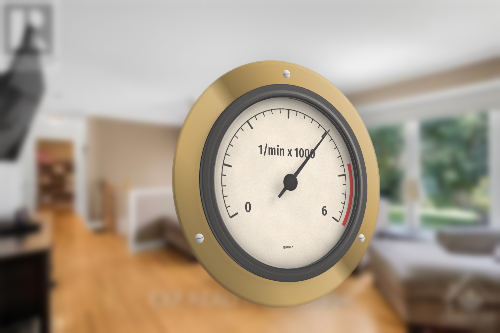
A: 4000 (rpm)
